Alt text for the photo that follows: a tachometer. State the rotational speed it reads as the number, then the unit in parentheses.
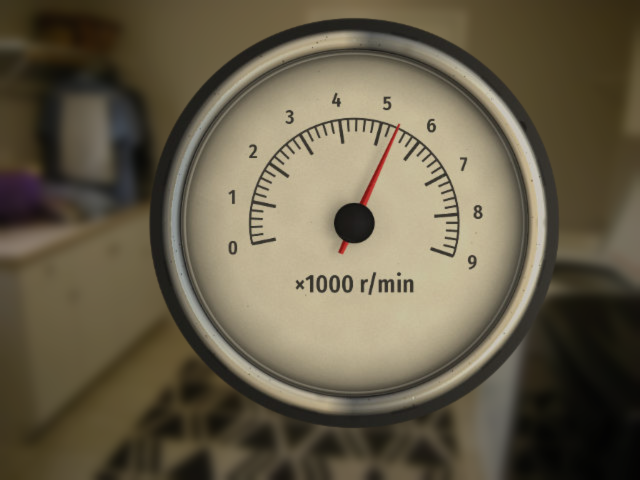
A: 5400 (rpm)
